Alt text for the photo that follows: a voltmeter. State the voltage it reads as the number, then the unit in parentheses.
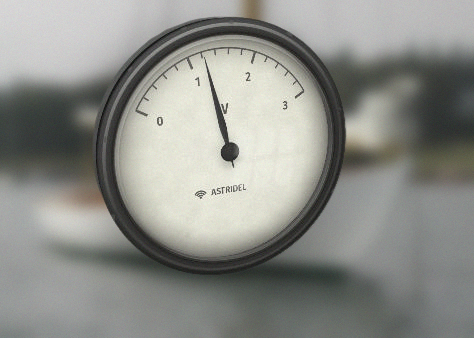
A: 1.2 (V)
